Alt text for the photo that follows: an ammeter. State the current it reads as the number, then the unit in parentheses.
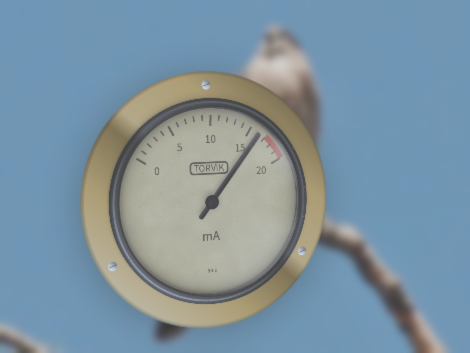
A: 16 (mA)
